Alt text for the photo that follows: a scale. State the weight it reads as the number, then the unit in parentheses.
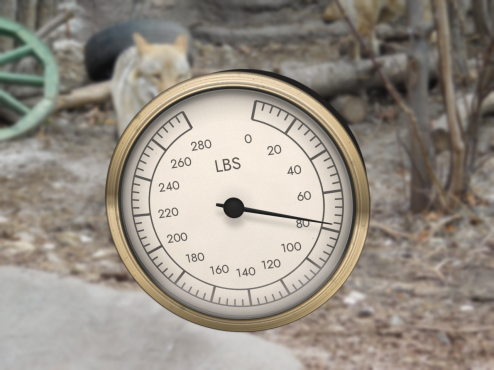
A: 76 (lb)
